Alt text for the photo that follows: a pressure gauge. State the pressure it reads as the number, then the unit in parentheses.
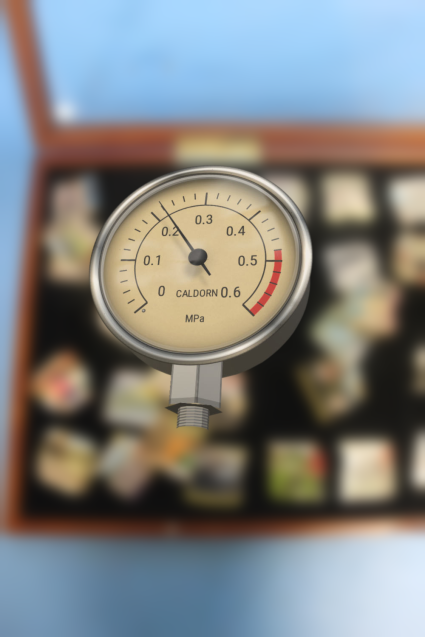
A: 0.22 (MPa)
